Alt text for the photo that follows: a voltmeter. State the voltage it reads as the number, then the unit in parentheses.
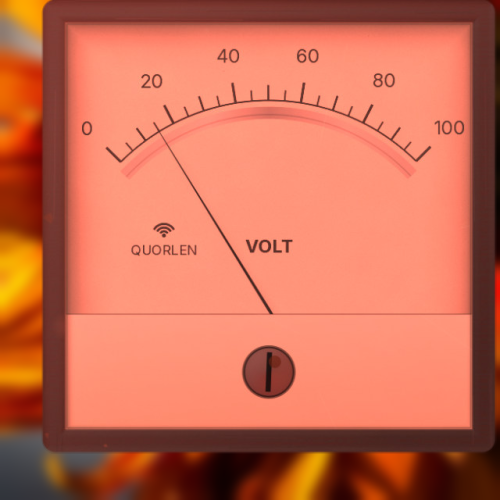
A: 15 (V)
